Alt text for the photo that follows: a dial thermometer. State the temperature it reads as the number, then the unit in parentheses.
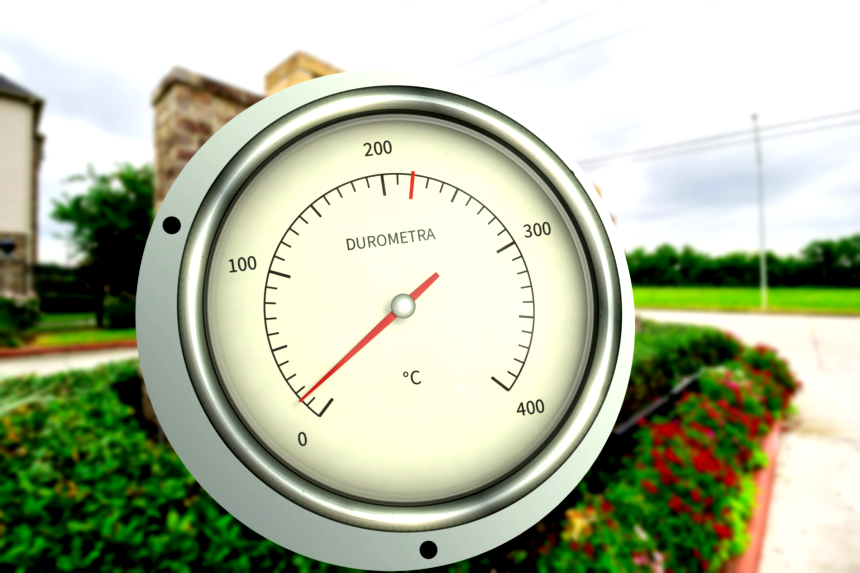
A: 15 (°C)
